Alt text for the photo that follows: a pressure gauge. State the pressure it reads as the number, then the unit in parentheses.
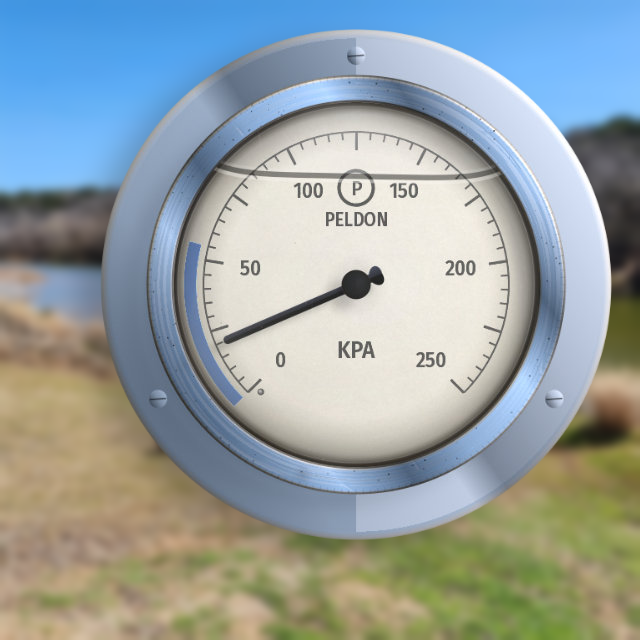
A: 20 (kPa)
